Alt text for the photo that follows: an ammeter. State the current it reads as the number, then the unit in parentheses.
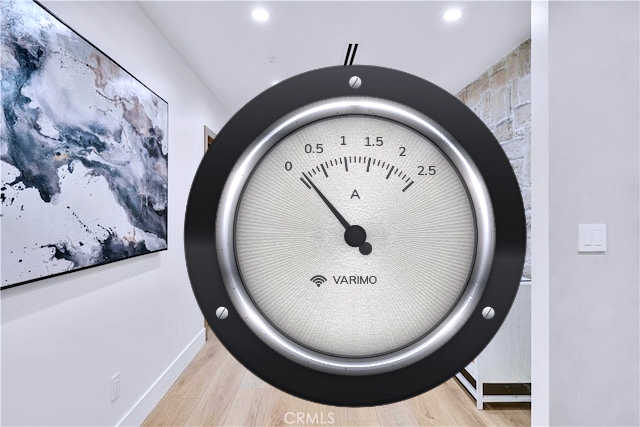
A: 0.1 (A)
